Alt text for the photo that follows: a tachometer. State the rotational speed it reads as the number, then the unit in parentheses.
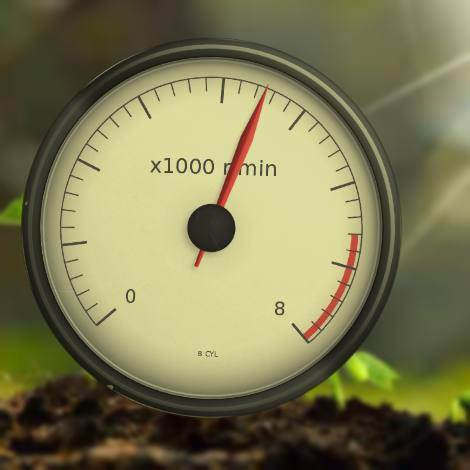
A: 4500 (rpm)
